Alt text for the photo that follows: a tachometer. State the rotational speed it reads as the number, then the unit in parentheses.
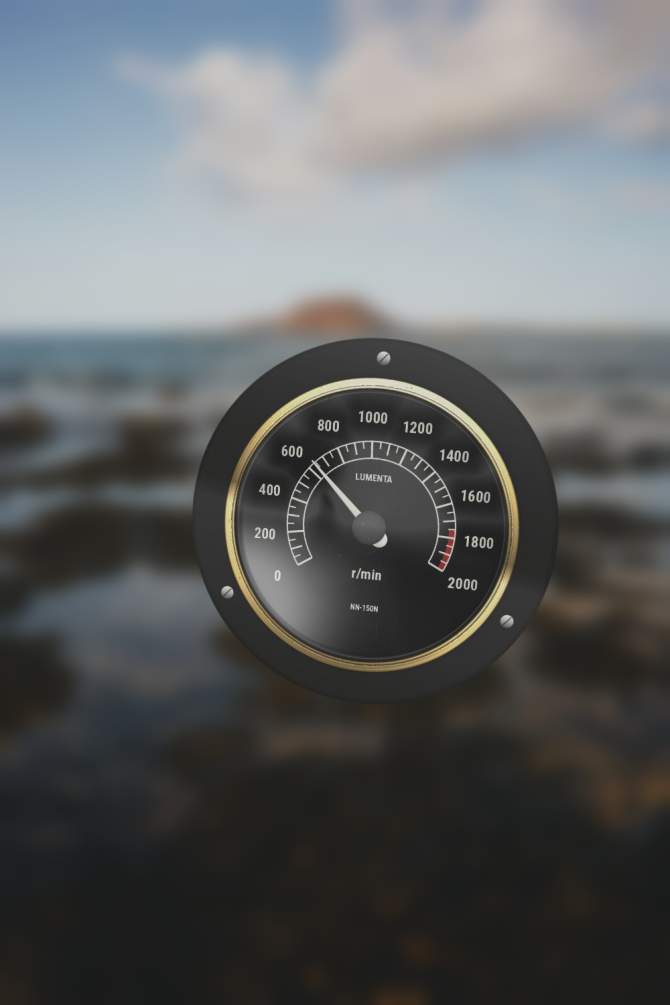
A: 650 (rpm)
